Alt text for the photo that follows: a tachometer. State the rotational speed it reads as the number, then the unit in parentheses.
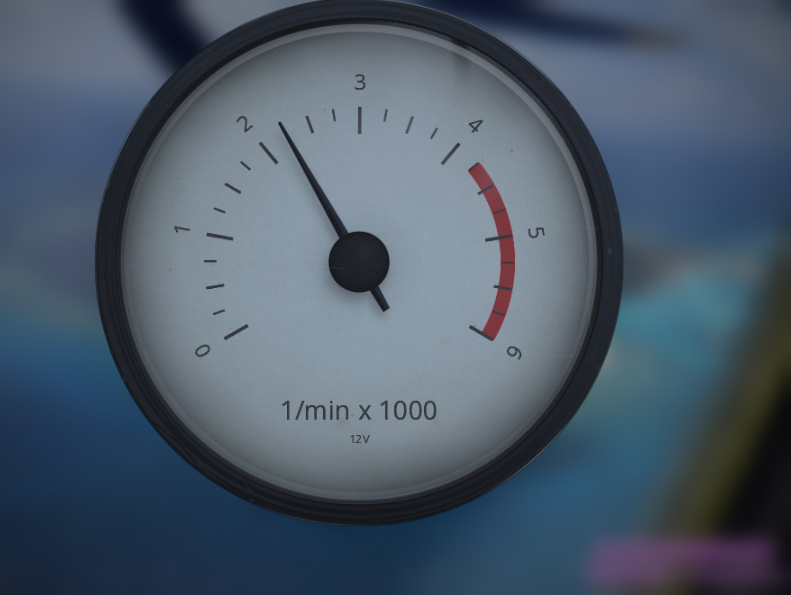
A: 2250 (rpm)
